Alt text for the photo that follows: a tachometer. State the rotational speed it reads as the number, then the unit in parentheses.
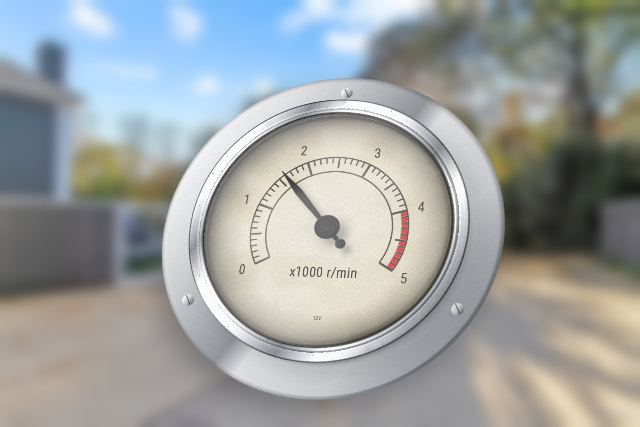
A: 1600 (rpm)
